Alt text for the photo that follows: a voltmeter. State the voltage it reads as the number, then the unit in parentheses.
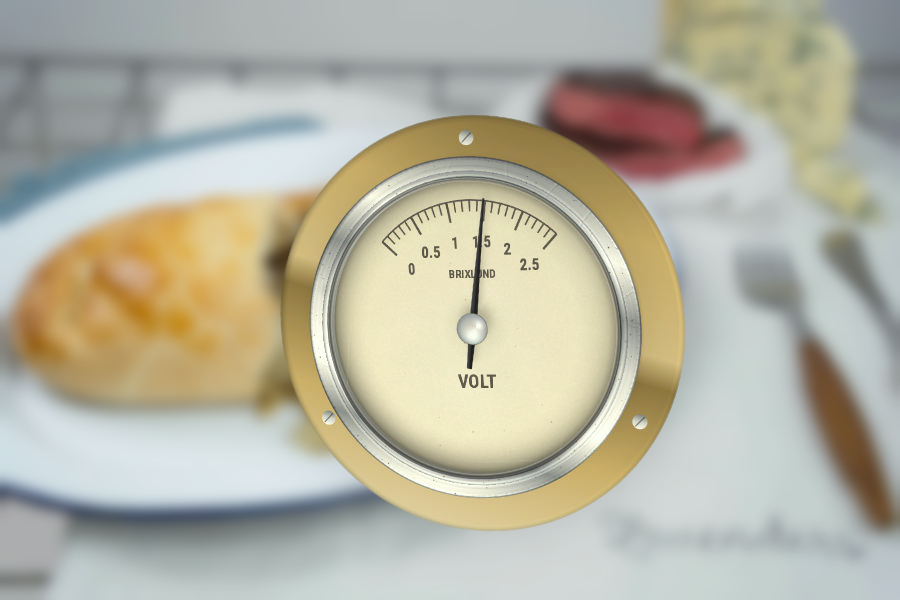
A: 1.5 (V)
